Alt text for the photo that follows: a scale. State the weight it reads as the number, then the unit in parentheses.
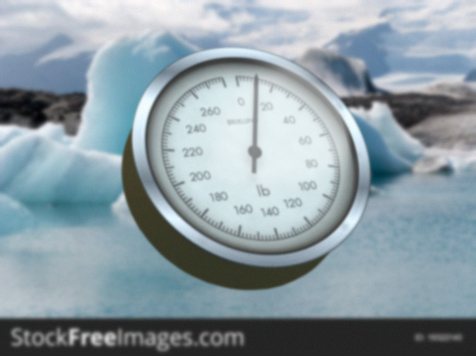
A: 10 (lb)
